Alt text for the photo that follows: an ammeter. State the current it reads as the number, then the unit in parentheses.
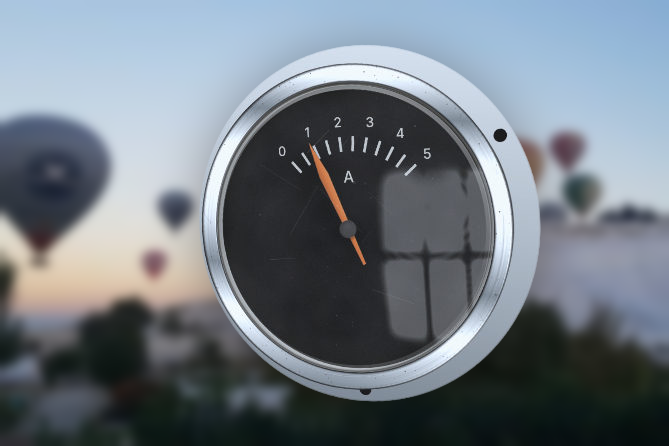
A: 1 (A)
